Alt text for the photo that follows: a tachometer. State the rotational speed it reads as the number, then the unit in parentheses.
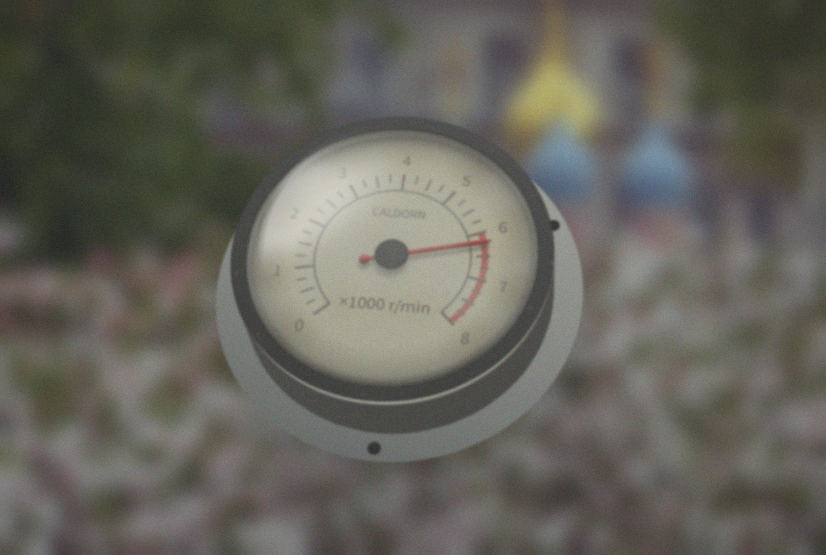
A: 6250 (rpm)
